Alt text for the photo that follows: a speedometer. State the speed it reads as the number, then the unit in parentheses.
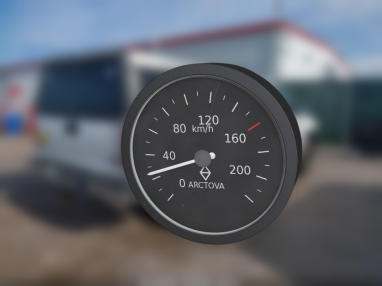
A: 25 (km/h)
